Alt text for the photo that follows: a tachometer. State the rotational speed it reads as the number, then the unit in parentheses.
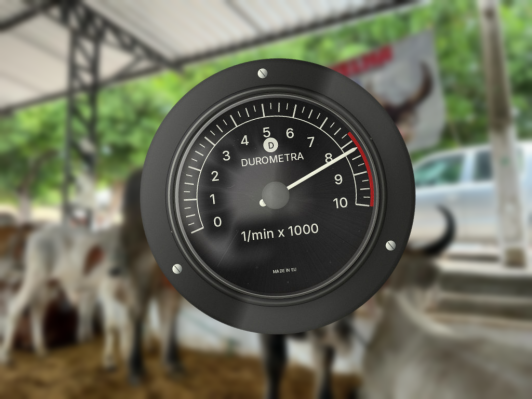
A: 8250 (rpm)
